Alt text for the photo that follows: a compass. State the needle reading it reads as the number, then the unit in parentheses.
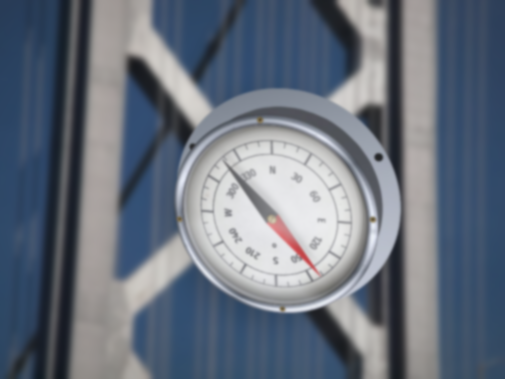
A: 140 (°)
